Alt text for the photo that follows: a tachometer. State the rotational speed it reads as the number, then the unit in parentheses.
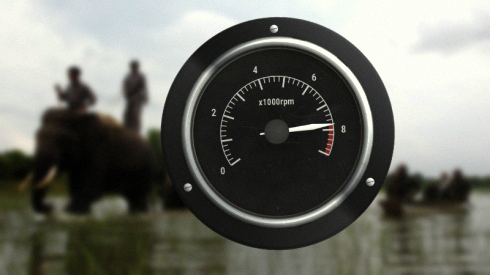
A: 7800 (rpm)
